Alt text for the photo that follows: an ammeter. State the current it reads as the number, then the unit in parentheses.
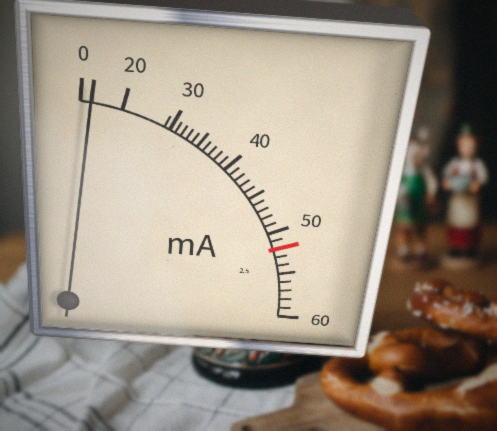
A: 10 (mA)
